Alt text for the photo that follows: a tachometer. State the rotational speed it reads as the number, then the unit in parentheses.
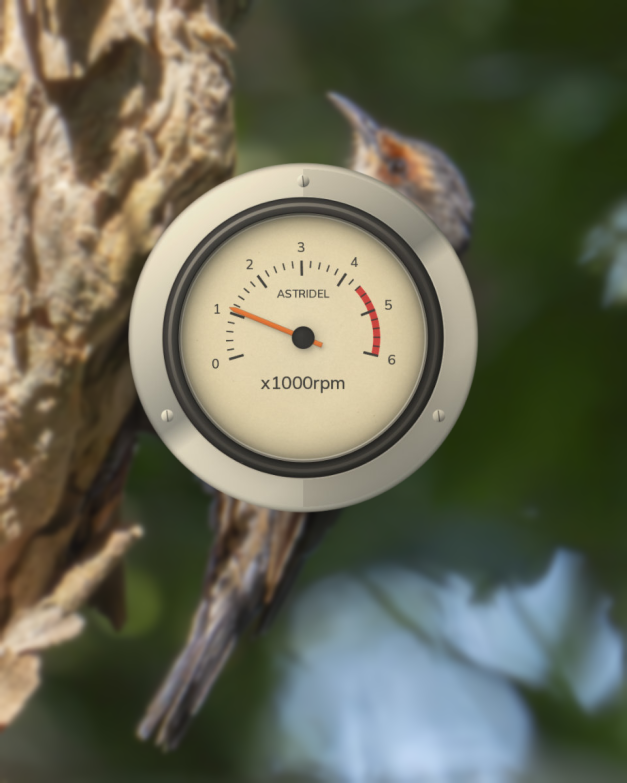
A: 1100 (rpm)
